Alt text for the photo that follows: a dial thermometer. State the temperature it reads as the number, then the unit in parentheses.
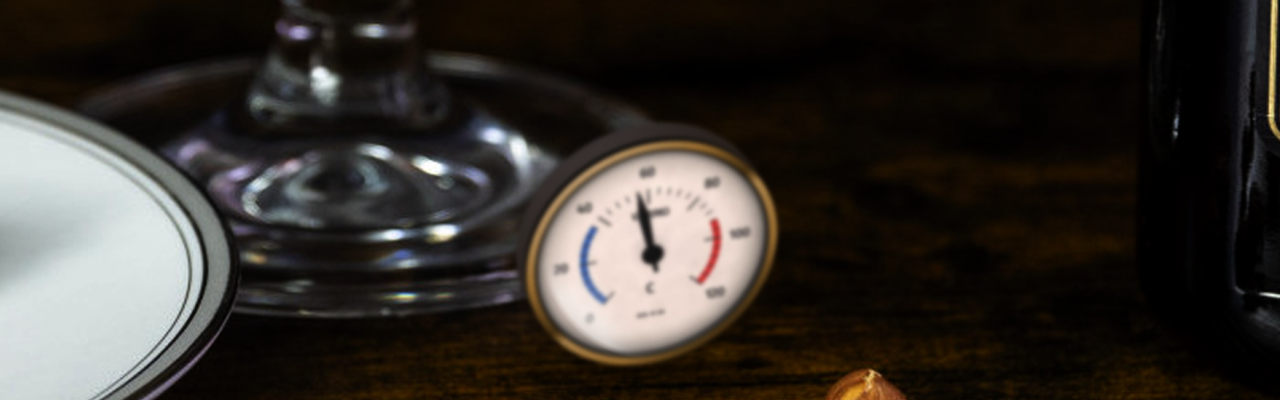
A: 56 (°C)
